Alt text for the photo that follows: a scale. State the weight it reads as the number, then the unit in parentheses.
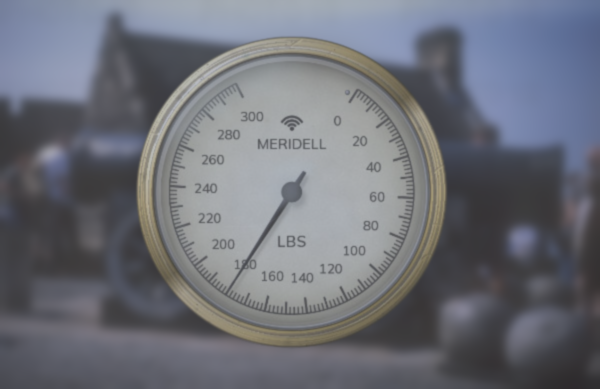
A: 180 (lb)
